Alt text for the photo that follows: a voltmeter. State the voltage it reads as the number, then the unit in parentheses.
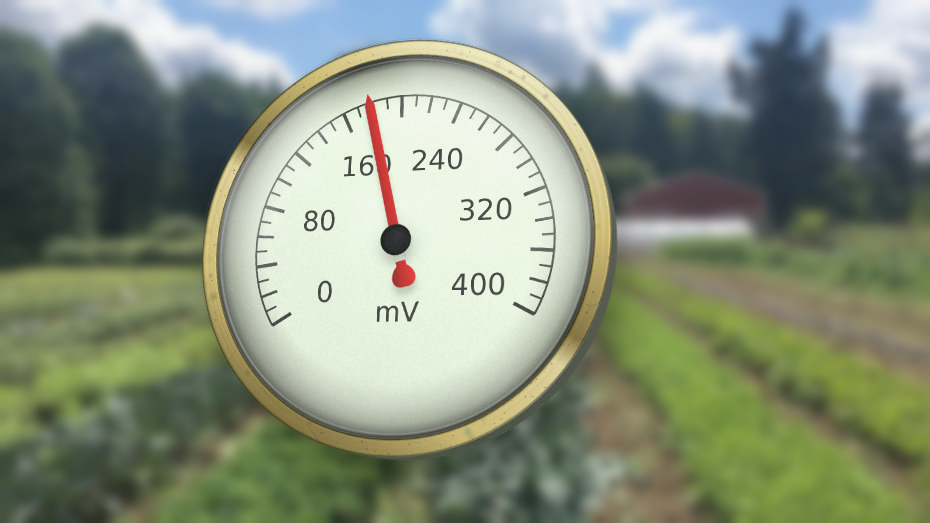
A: 180 (mV)
